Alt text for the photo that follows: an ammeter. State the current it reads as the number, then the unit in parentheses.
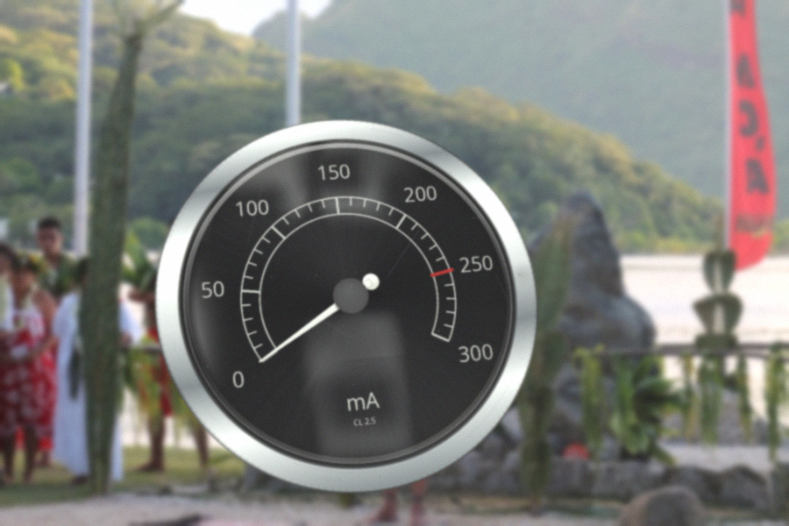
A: 0 (mA)
